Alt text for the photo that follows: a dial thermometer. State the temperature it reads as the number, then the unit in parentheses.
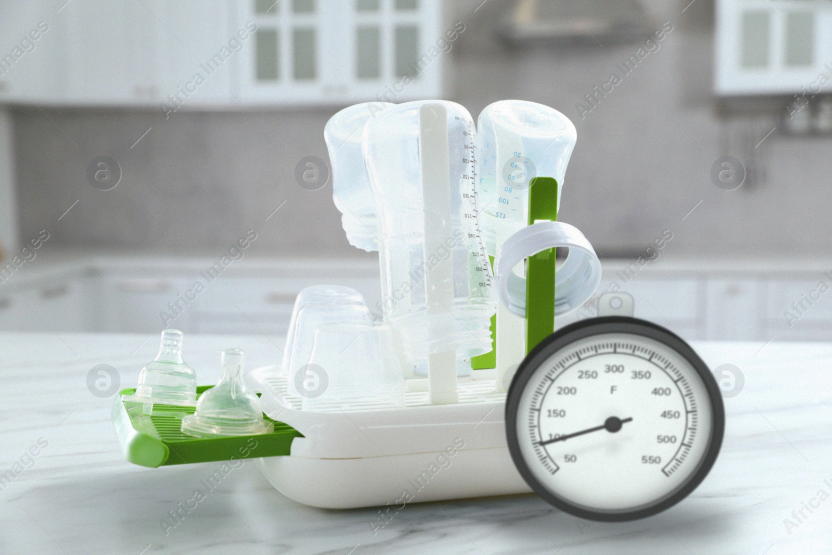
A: 100 (°F)
